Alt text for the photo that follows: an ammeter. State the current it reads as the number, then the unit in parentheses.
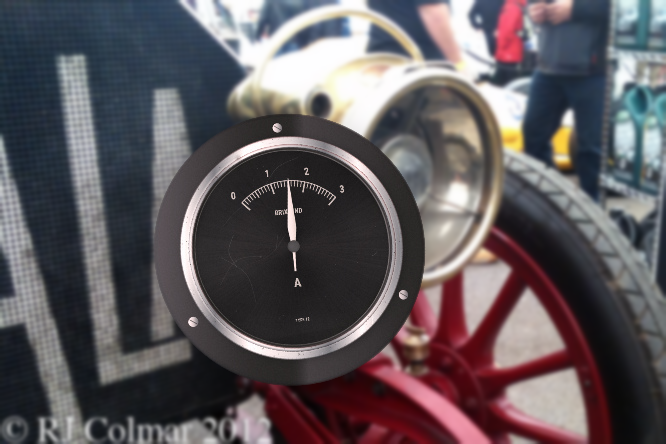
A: 1.5 (A)
